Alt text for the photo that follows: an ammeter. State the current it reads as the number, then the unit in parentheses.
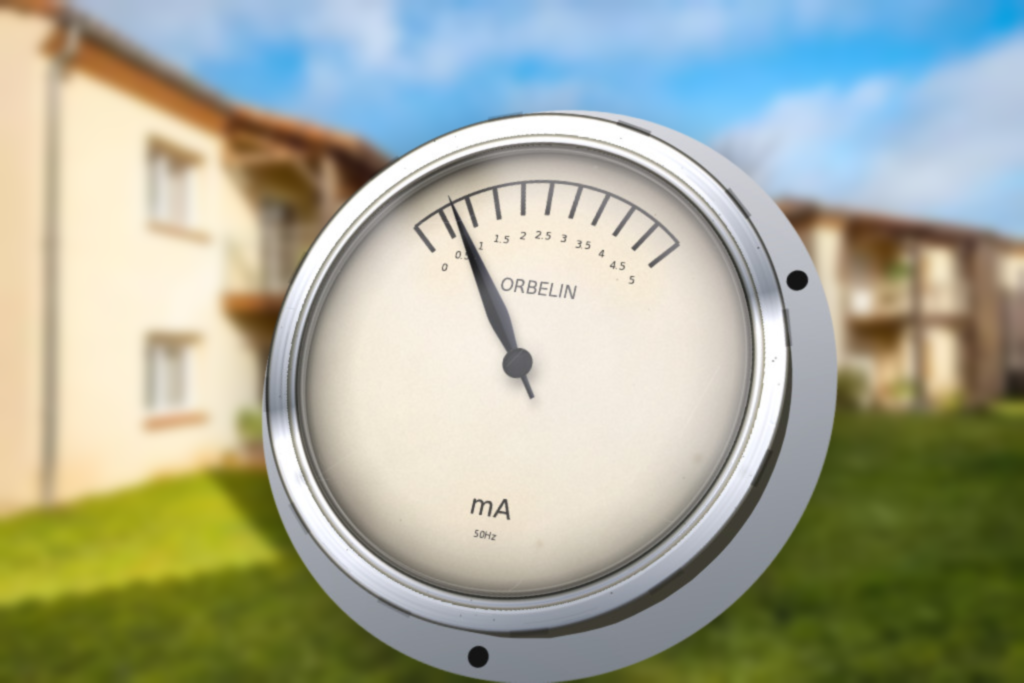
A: 0.75 (mA)
